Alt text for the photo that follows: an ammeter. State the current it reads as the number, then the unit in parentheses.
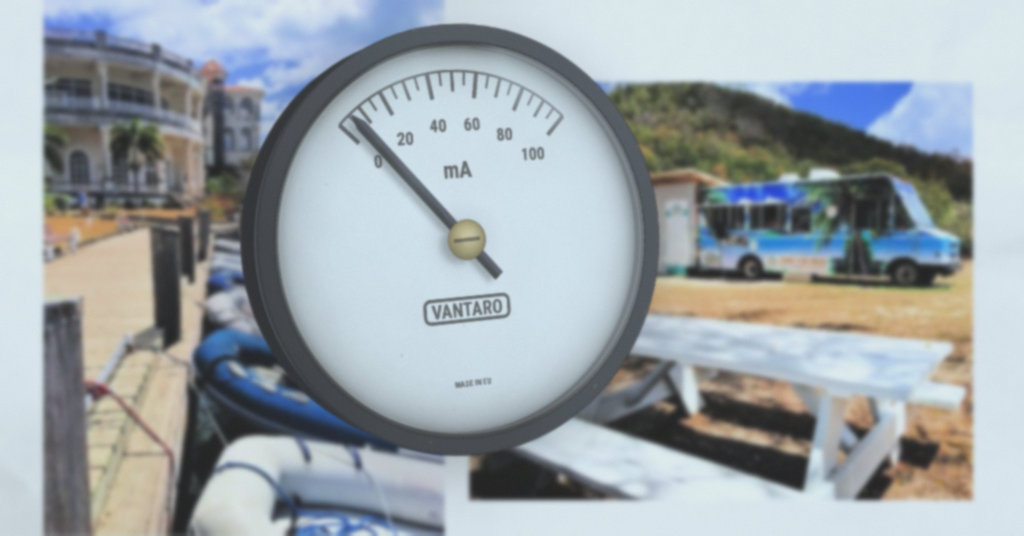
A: 5 (mA)
